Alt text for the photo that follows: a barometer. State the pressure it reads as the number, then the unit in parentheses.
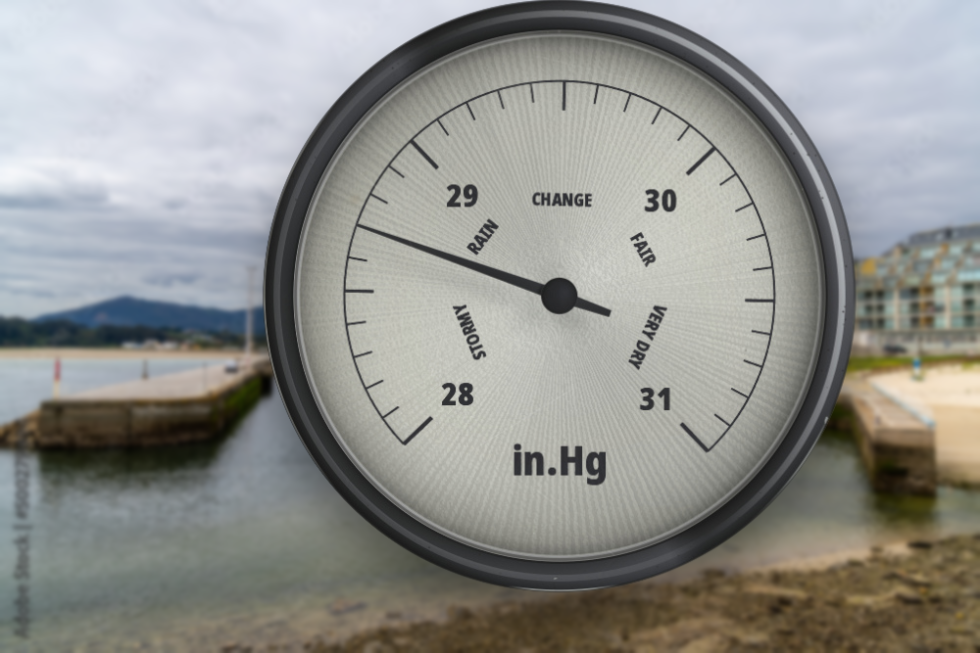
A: 28.7 (inHg)
